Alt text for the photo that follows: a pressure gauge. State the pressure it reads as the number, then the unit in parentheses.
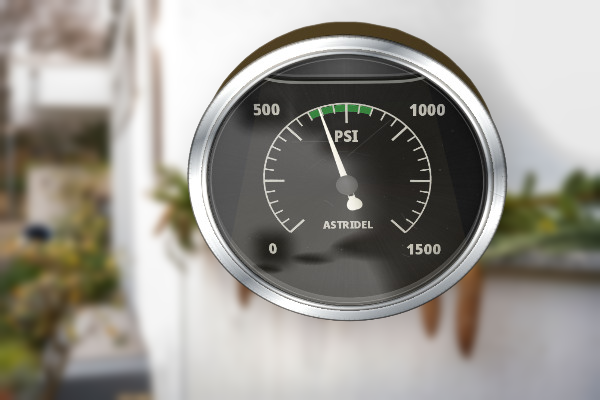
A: 650 (psi)
